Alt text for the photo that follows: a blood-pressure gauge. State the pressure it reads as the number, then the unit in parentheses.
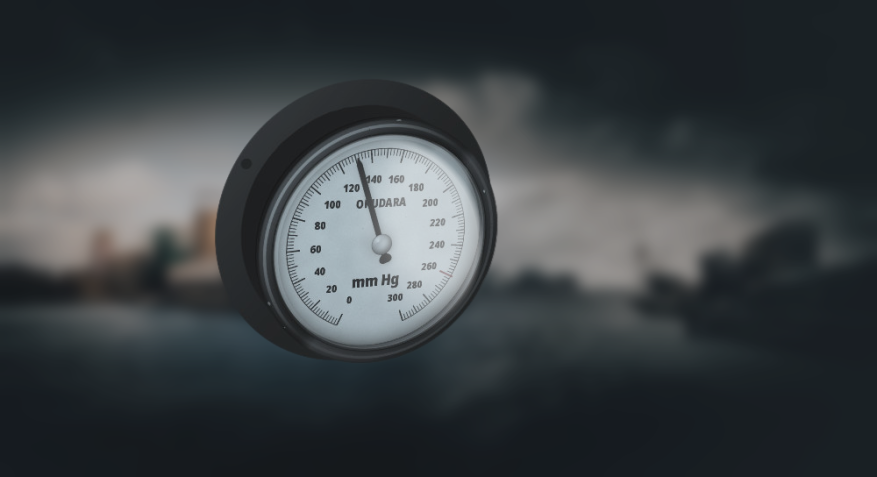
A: 130 (mmHg)
